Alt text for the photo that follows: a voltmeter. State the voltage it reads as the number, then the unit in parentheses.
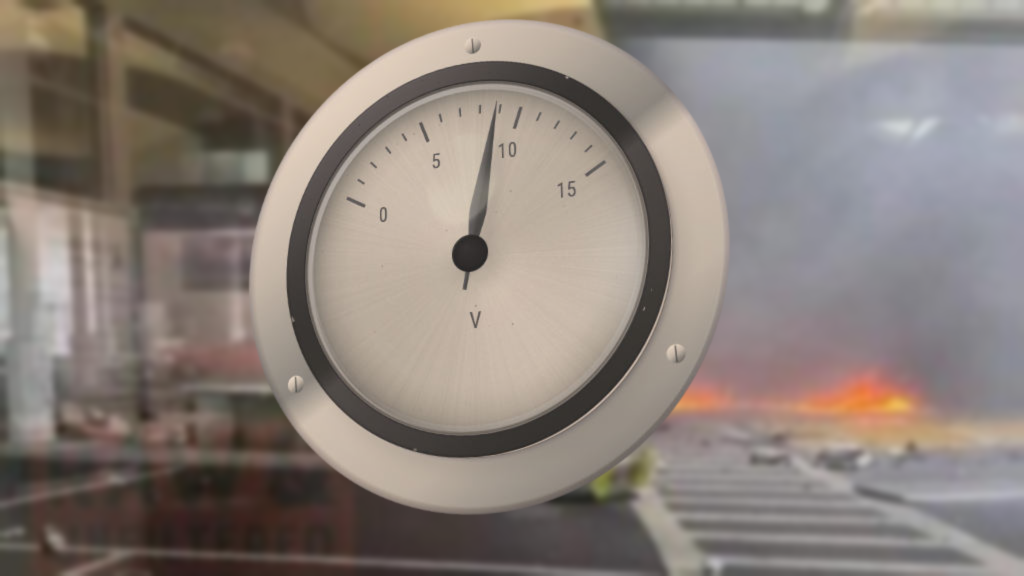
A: 9 (V)
